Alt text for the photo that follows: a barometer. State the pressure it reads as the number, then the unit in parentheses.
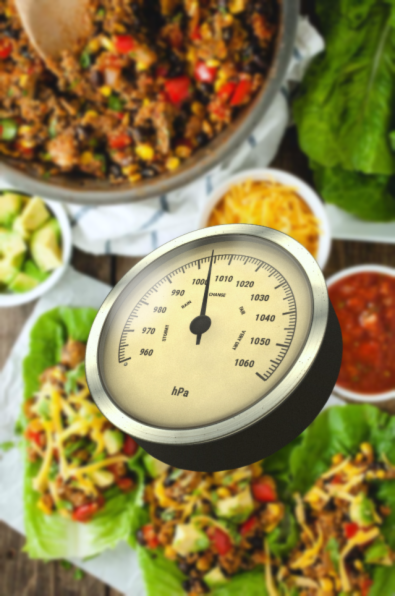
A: 1005 (hPa)
